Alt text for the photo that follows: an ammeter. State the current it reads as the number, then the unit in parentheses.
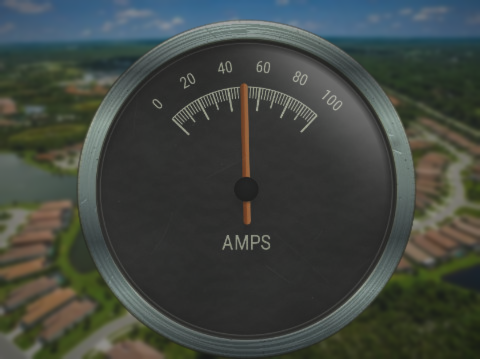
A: 50 (A)
